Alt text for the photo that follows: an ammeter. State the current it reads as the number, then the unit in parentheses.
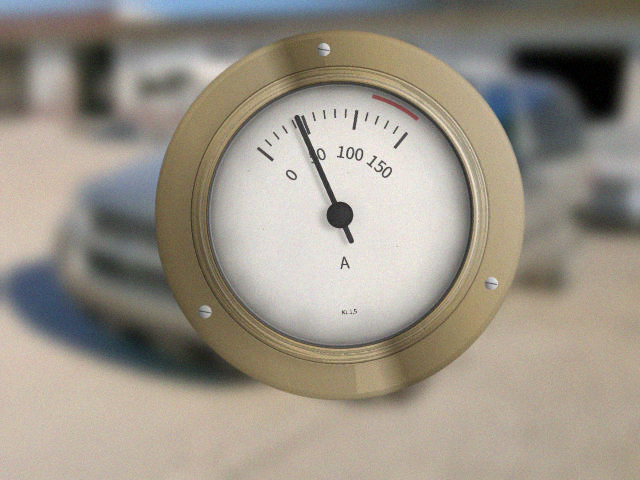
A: 45 (A)
